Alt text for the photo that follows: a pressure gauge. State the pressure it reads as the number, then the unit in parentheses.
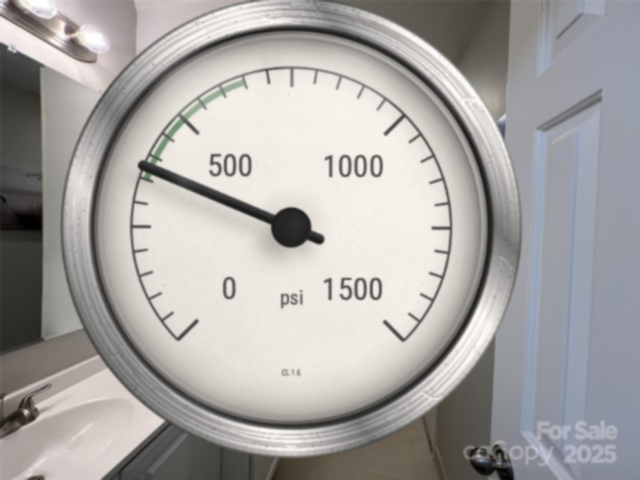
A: 375 (psi)
